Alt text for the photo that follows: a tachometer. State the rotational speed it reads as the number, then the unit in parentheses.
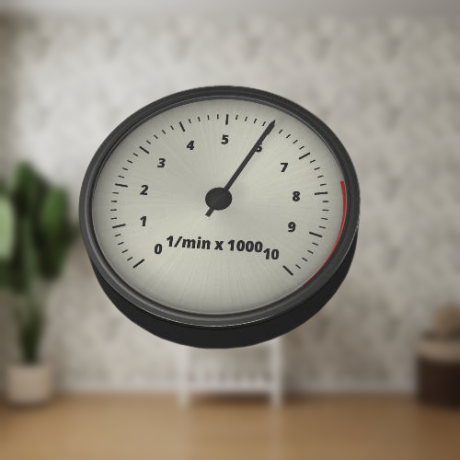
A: 6000 (rpm)
